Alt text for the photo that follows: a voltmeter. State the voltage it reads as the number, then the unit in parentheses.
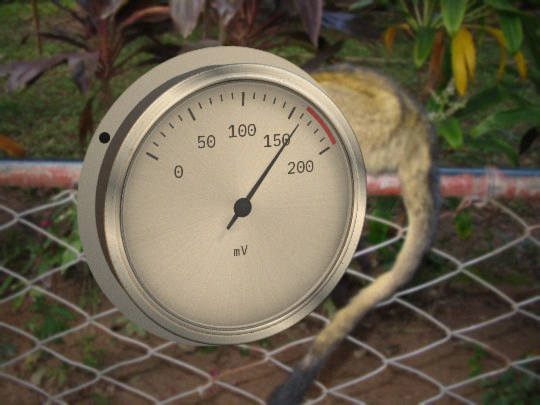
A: 160 (mV)
